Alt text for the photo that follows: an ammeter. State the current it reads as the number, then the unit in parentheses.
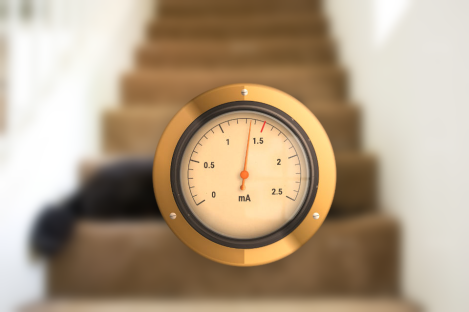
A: 1.35 (mA)
